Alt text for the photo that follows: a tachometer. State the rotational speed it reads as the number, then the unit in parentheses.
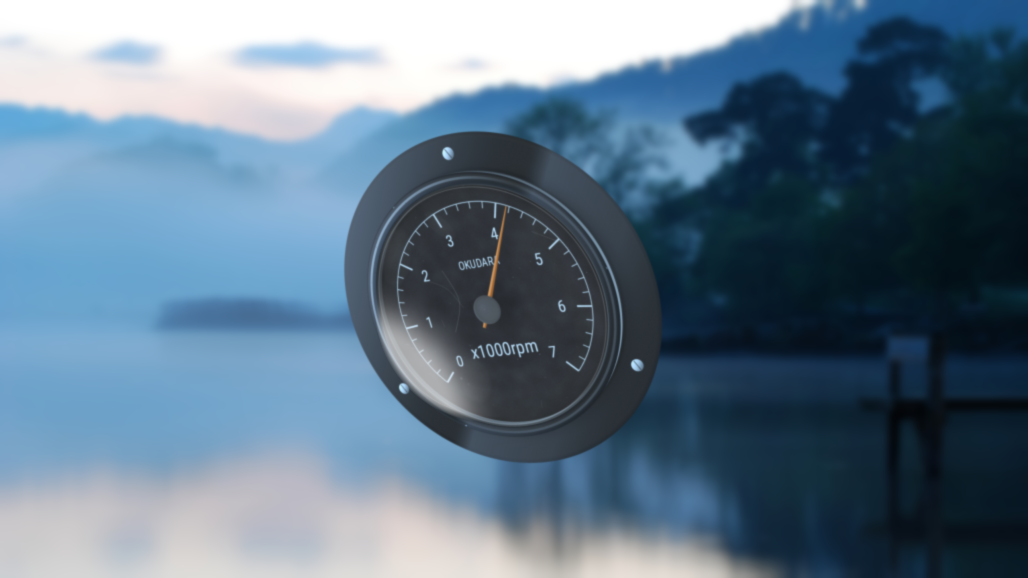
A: 4200 (rpm)
